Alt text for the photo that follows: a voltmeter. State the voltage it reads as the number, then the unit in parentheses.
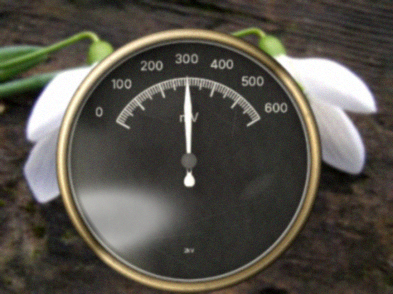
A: 300 (mV)
